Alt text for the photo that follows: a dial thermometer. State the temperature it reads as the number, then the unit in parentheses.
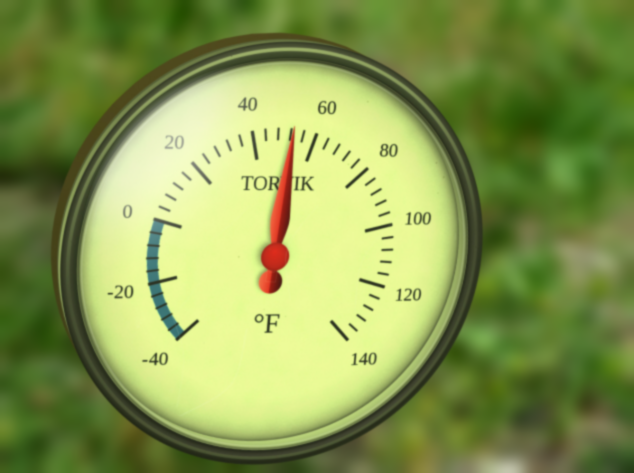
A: 52 (°F)
